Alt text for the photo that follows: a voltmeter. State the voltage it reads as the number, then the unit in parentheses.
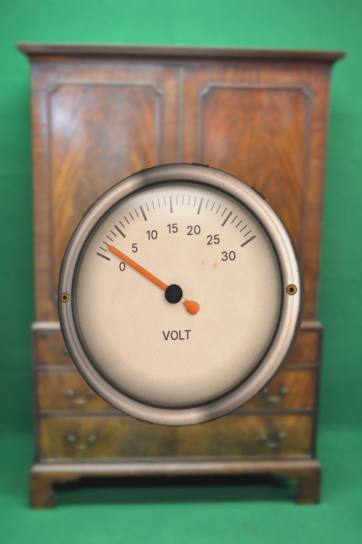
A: 2 (V)
